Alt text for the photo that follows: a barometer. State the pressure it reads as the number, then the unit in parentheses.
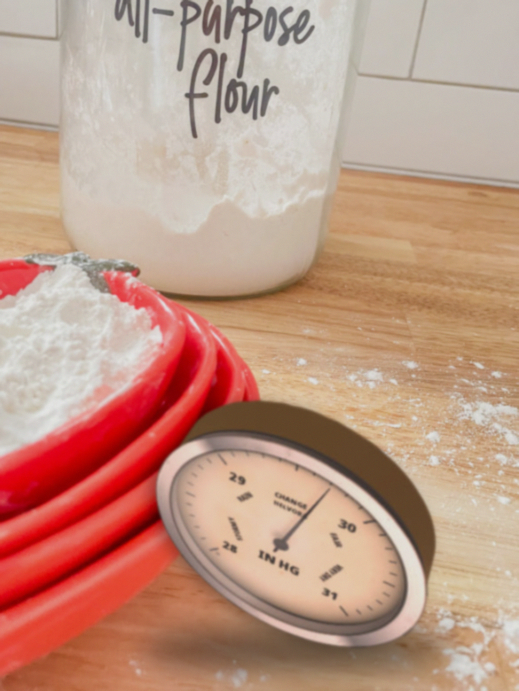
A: 29.7 (inHg)
